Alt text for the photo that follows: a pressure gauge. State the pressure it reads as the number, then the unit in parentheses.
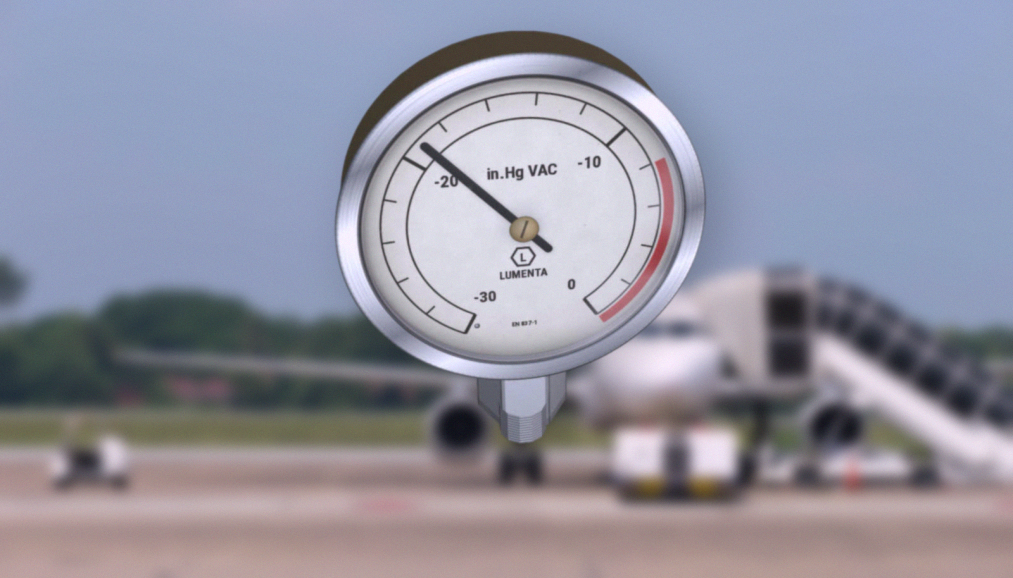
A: -19 (inHg)
